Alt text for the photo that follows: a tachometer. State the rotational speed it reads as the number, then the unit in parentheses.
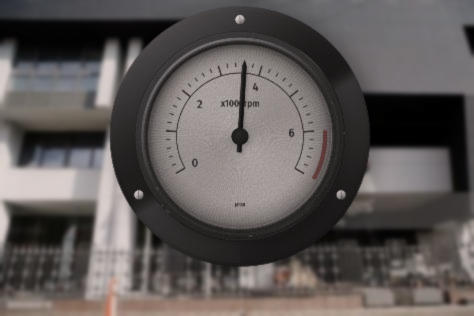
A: 3600 (rpm)
